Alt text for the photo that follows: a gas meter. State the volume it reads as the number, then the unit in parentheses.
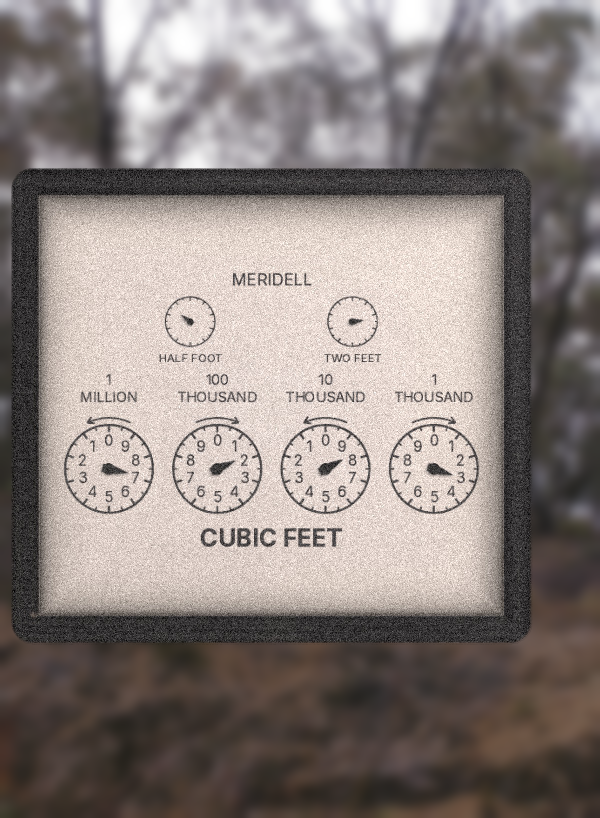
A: 718300 (ft³)
